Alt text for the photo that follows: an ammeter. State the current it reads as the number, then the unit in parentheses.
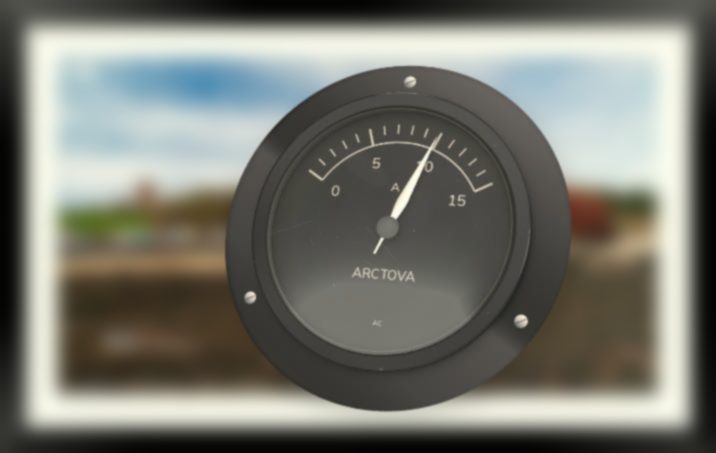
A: 10 (A)
